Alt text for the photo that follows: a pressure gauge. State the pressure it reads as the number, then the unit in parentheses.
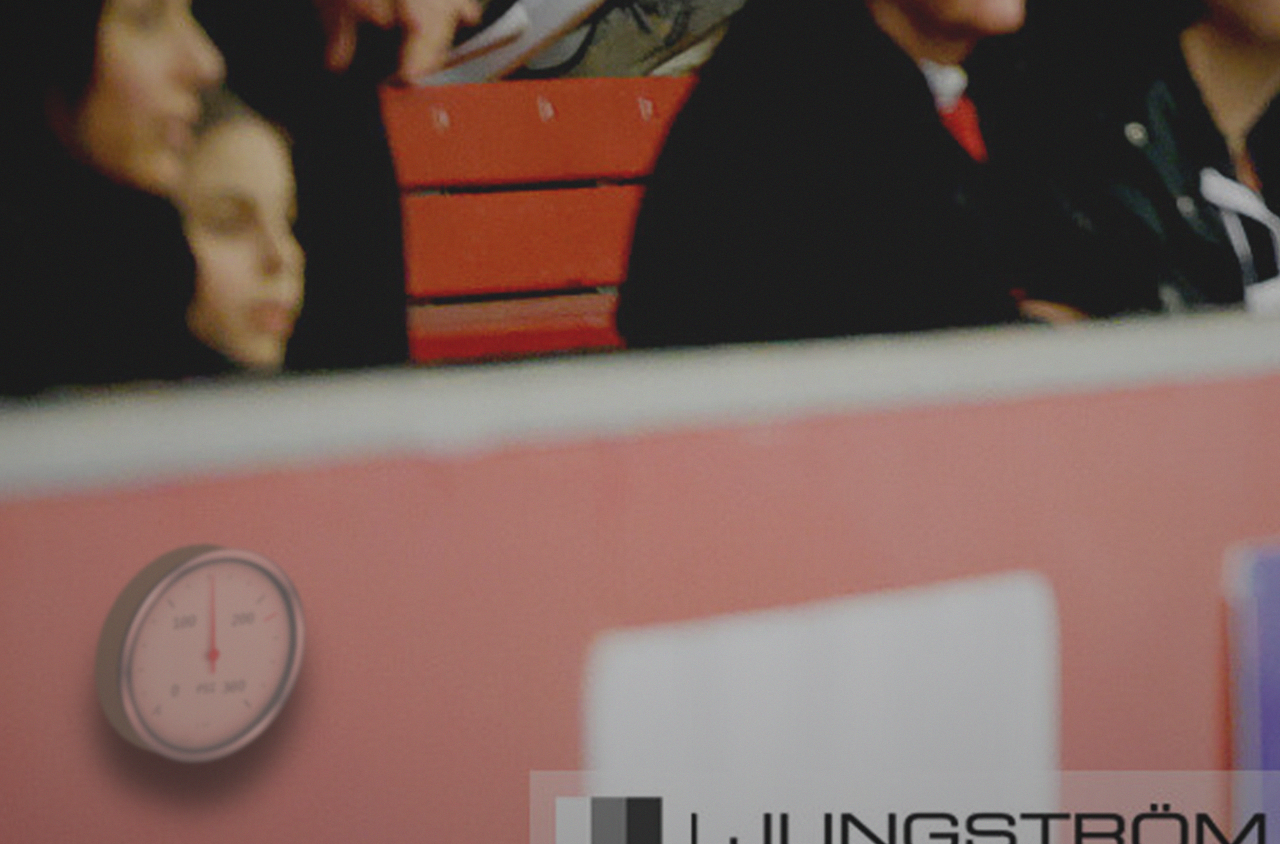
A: 140 (psi)
